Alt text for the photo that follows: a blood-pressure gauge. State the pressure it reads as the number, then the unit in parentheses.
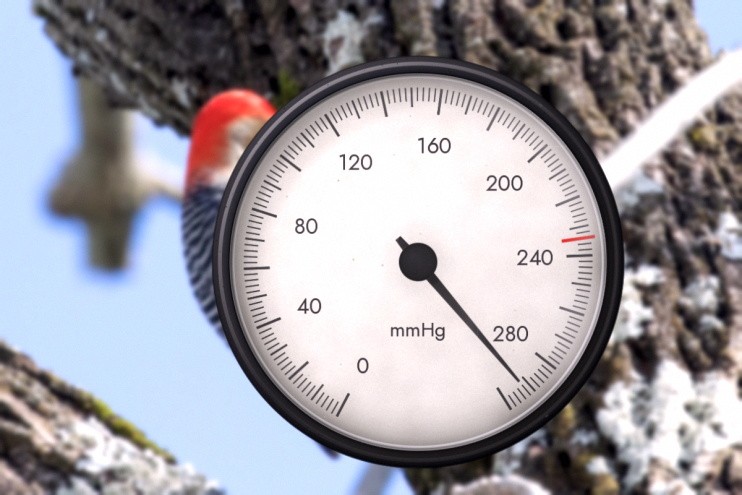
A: 292 (mmHg)
